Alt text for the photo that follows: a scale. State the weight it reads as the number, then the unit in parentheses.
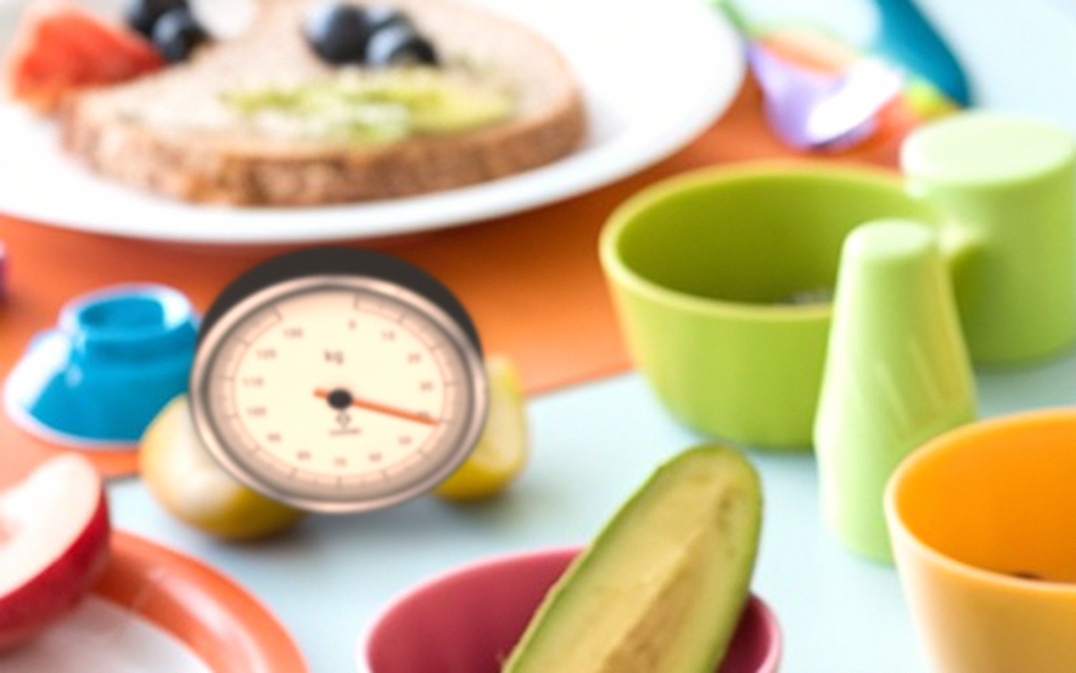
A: 40 (kg)
